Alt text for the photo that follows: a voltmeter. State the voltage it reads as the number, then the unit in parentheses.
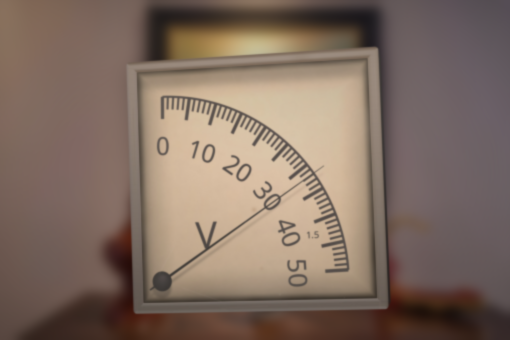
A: 32 (V)
